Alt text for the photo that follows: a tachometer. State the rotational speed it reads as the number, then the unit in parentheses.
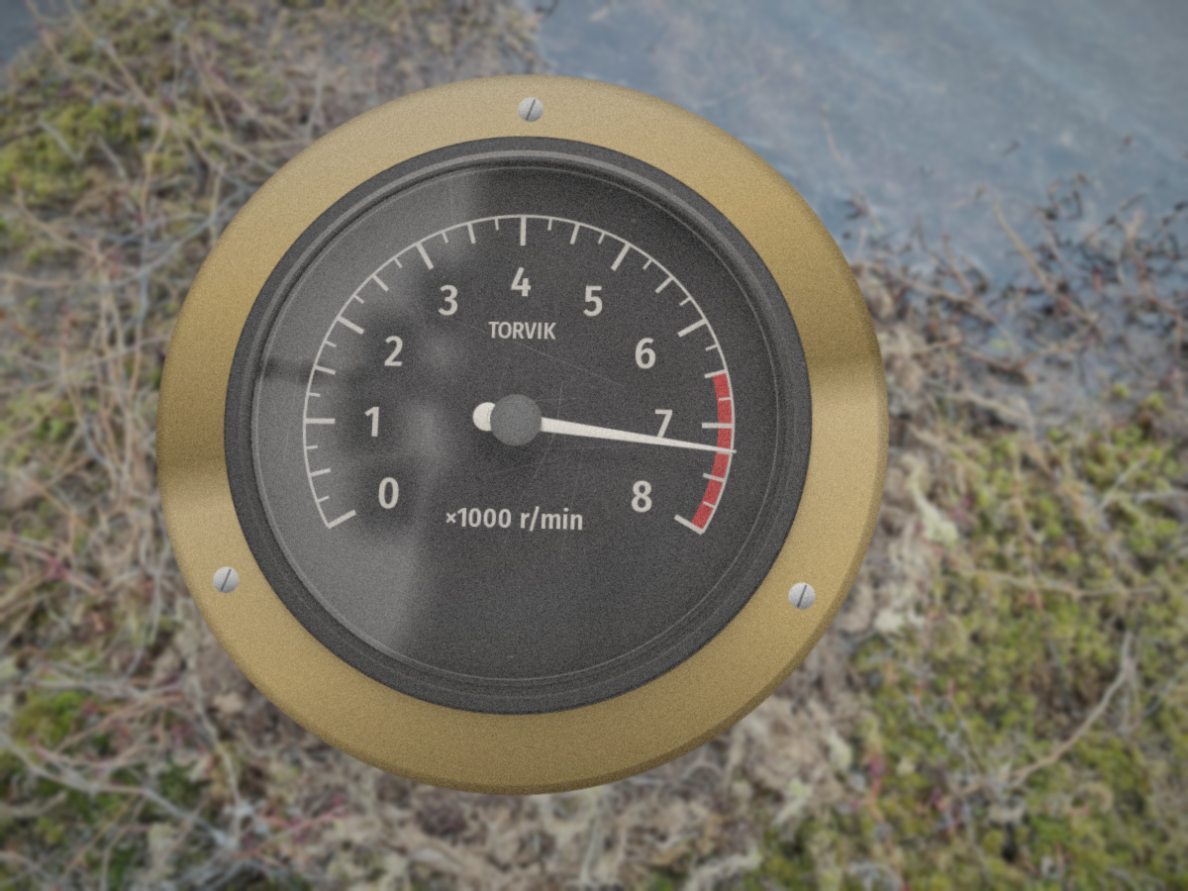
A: 7250 (rpm)
